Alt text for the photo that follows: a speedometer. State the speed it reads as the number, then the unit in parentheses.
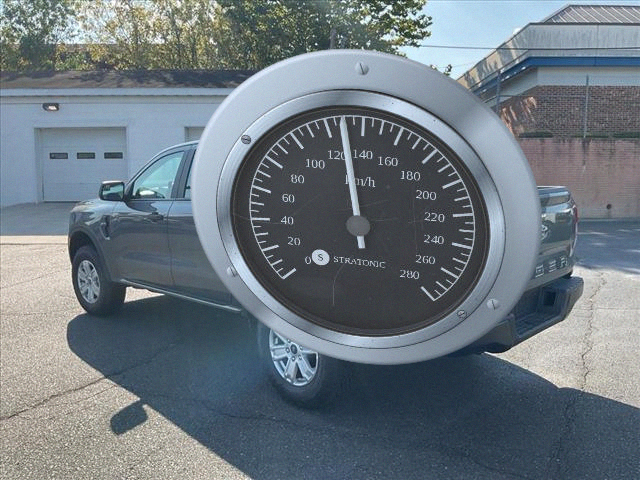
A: 130 (km/h)
